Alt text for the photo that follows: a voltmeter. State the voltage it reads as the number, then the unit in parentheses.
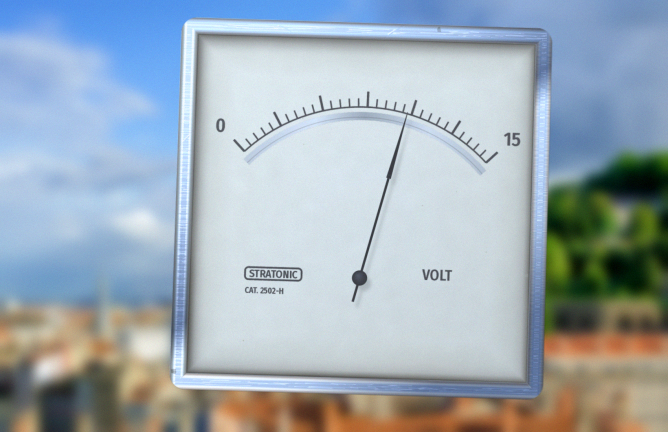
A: 9.75 (V)
